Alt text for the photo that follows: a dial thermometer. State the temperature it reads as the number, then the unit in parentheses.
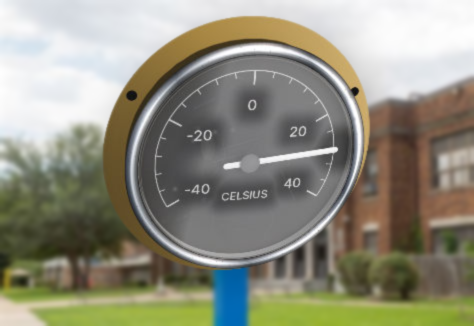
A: 28 (°C)
